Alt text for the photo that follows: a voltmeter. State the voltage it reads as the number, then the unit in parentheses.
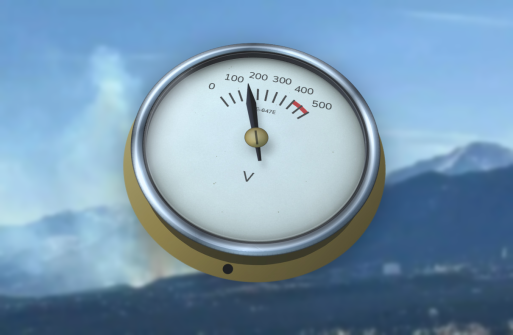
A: 150 (V)
